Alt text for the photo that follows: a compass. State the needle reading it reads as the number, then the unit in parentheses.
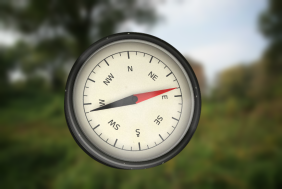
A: 80 (°)
